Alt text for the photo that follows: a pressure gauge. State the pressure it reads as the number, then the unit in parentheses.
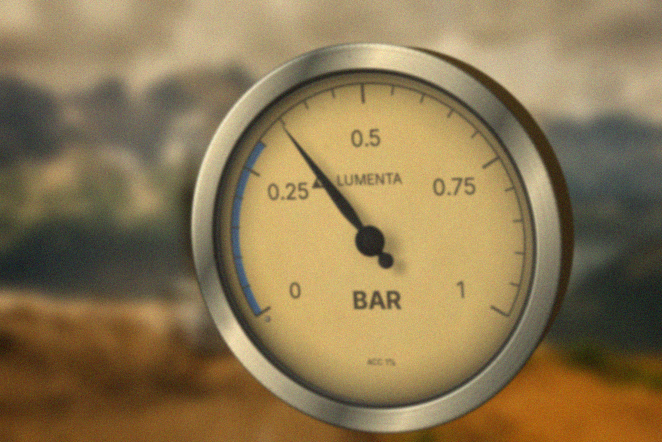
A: 0.35 (bar)
